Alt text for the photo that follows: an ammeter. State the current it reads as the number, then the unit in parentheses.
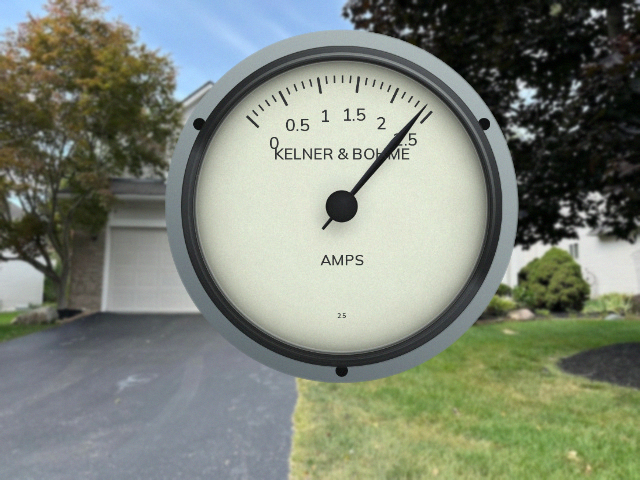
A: 2.4 (A)
